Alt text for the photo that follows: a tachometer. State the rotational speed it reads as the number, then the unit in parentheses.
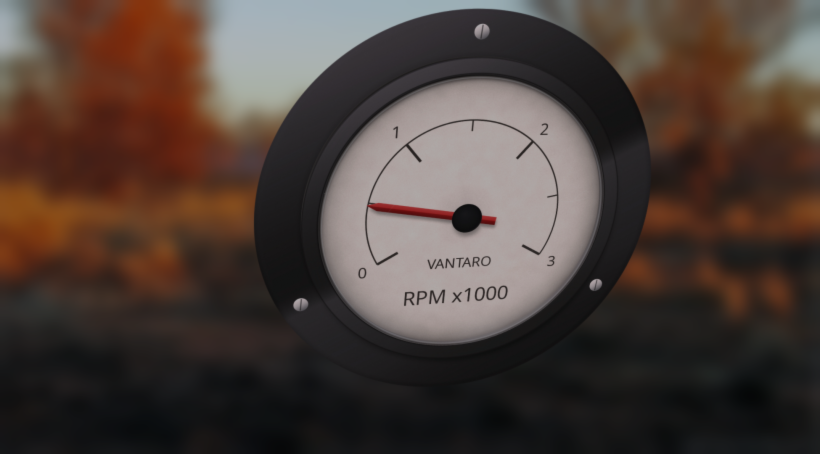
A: 500 (rpm)
